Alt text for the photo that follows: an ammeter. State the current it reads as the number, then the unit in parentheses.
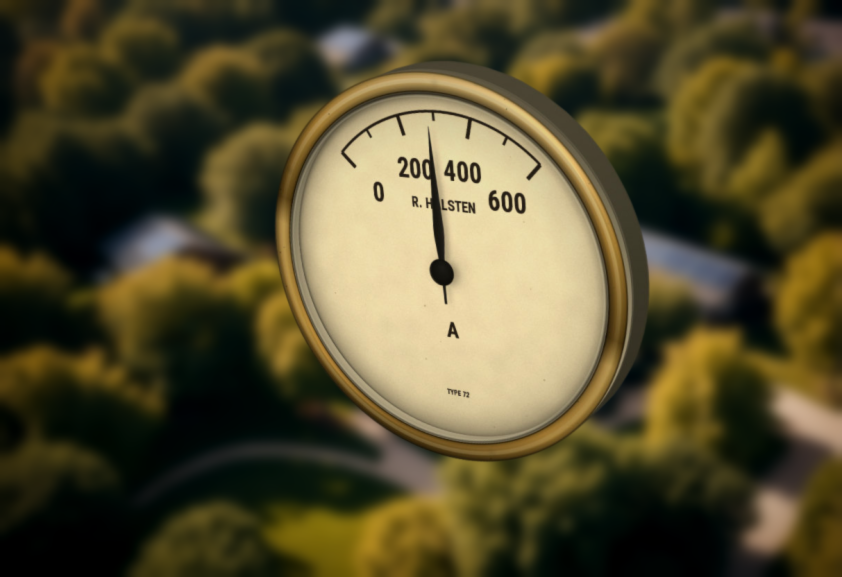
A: 300 (A)
